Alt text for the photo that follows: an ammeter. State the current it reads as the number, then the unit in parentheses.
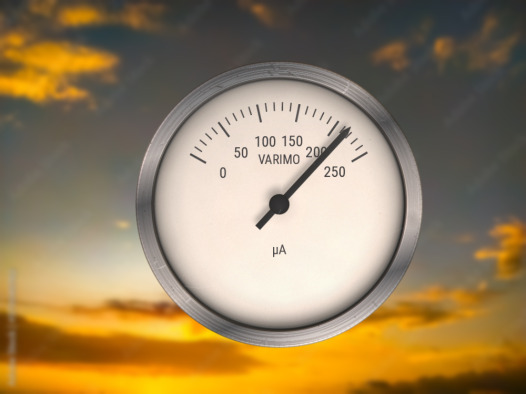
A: 215 (µA)
